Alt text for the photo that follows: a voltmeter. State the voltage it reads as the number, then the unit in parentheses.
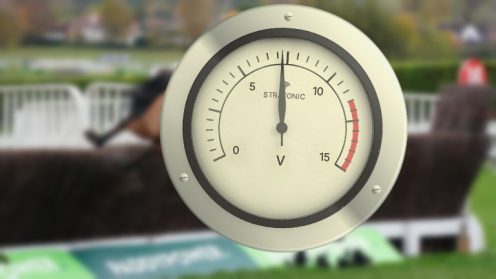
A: 7.25 (V)
